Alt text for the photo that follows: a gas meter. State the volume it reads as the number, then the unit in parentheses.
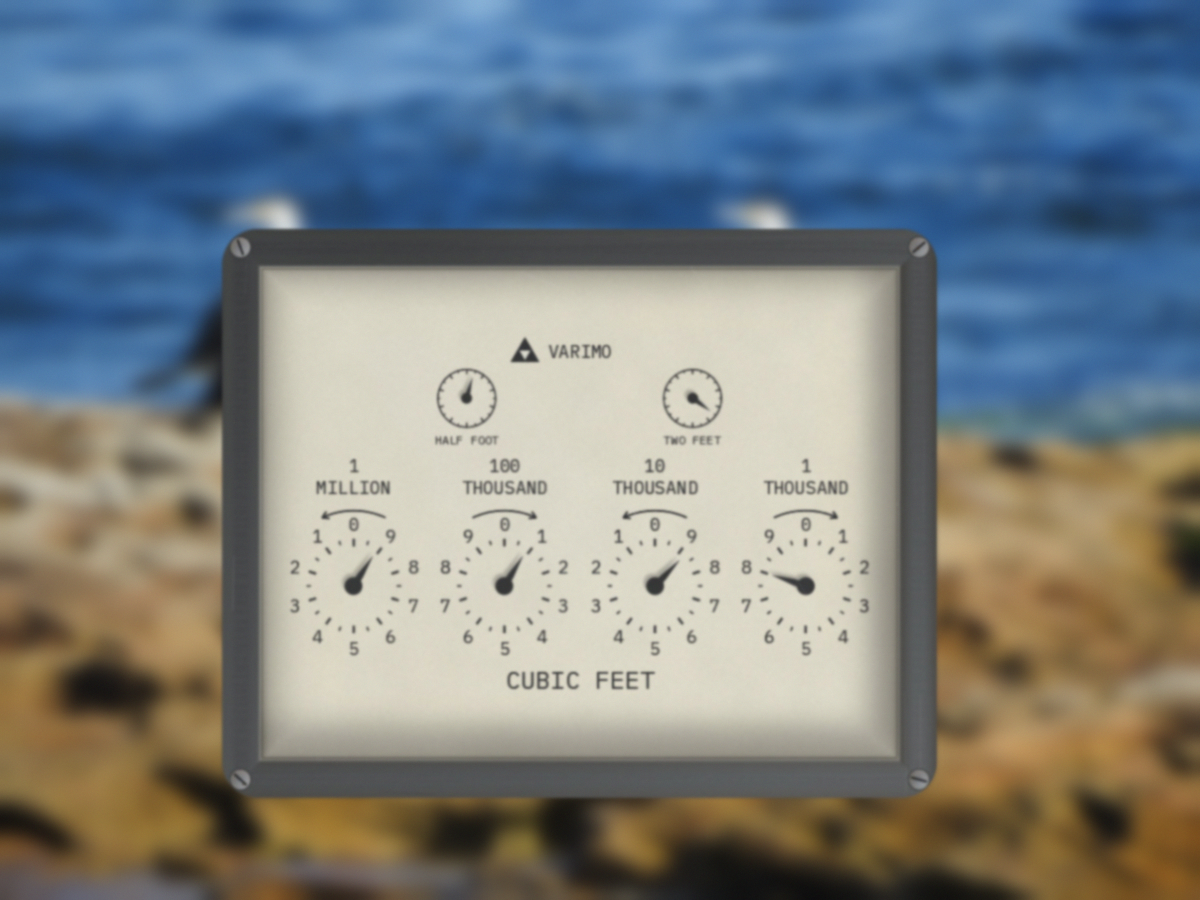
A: 908800 (ft³)
